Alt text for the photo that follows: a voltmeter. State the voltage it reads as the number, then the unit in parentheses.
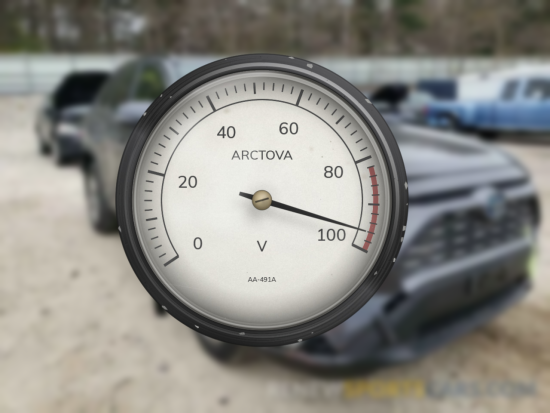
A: 96 (V)
